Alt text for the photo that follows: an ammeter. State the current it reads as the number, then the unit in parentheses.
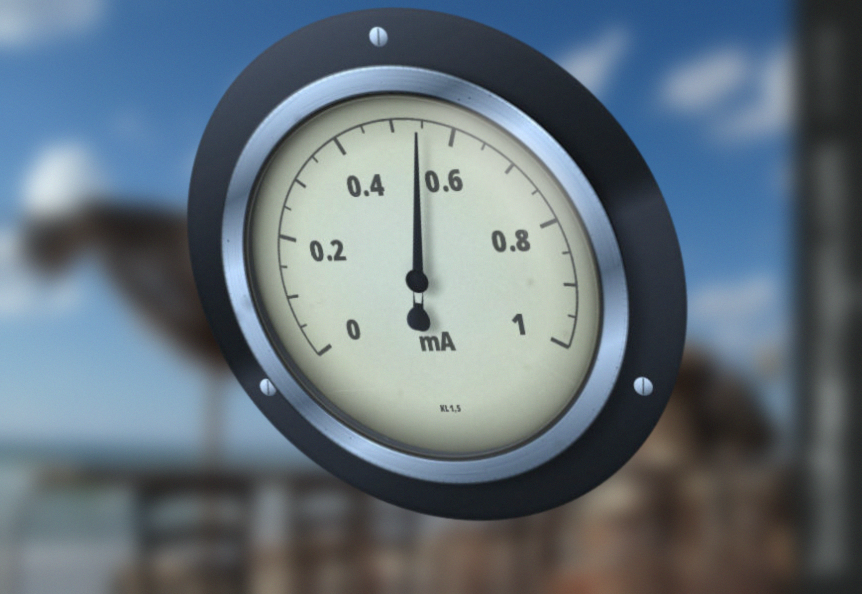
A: 0.55 (mA)
